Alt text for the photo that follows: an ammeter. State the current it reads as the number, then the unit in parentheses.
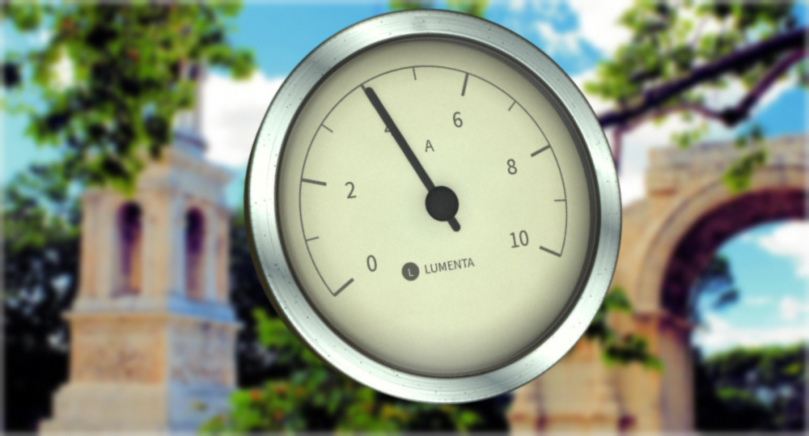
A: 4 (A)
